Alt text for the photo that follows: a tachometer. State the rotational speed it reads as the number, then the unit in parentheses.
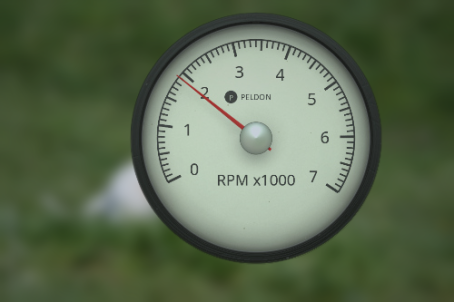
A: 1900 (rpm)
